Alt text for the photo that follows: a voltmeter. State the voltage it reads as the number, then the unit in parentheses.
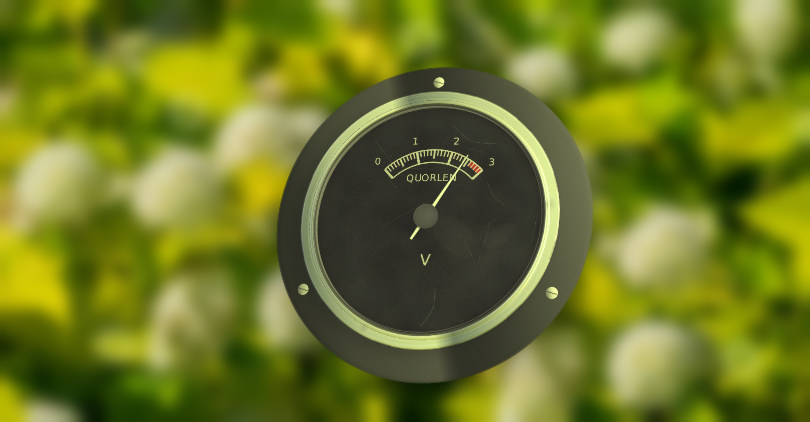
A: 2.5 (V)
